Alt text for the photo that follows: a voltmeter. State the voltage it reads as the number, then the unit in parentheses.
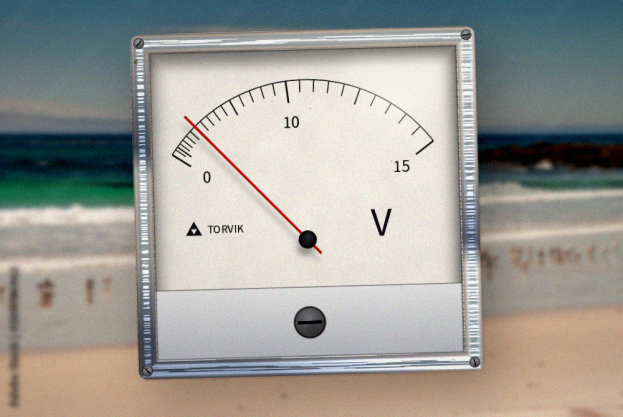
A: 5 (V)
